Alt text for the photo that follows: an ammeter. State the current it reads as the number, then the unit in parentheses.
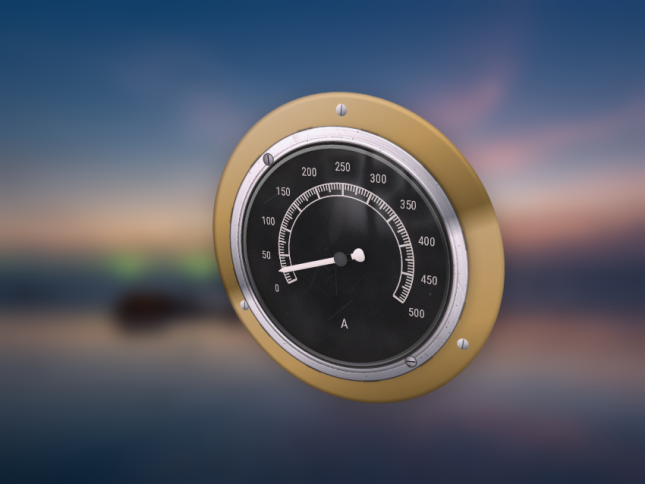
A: 25 (A)
